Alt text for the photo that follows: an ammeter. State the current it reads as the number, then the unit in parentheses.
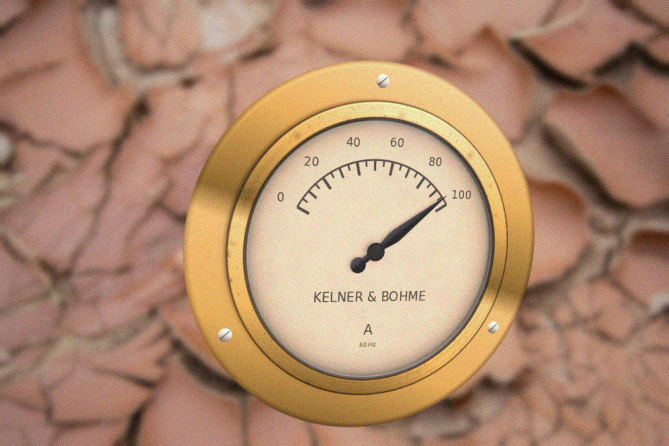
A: 95 (A)
